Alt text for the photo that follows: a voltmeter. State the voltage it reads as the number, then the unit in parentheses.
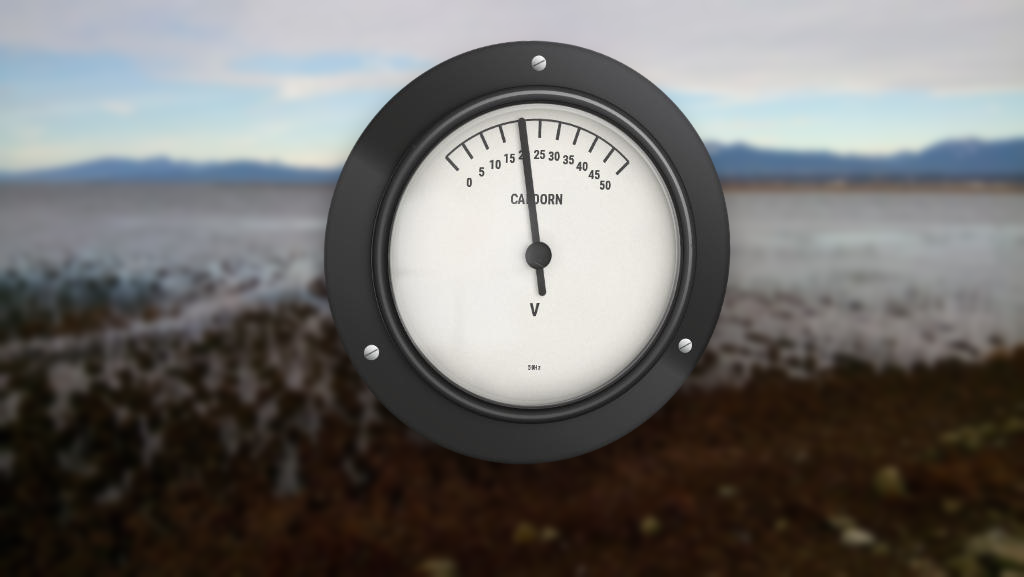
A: 20 (V)
